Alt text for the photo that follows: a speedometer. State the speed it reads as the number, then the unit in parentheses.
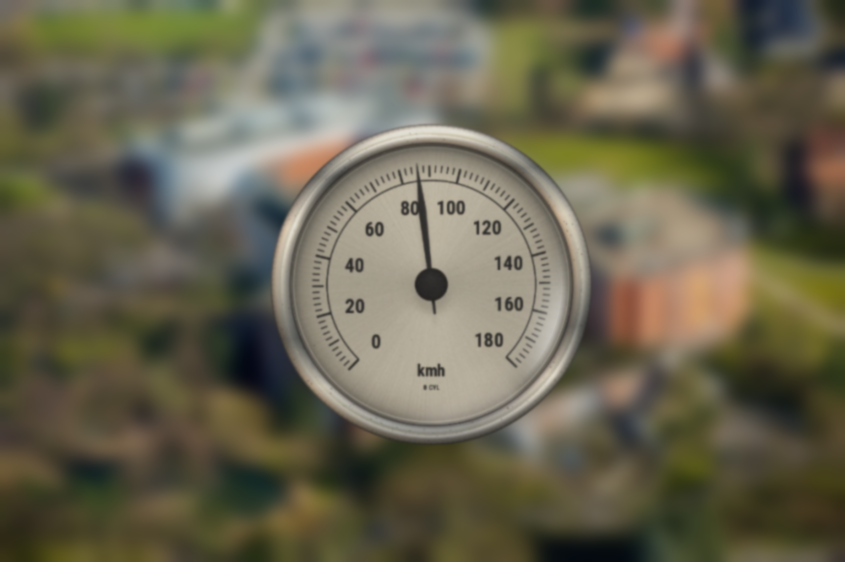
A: 86 (km/h)
